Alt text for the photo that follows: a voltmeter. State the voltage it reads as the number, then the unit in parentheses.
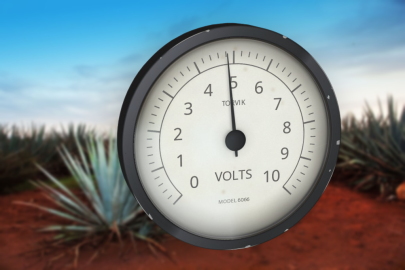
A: 4.8 (V)
